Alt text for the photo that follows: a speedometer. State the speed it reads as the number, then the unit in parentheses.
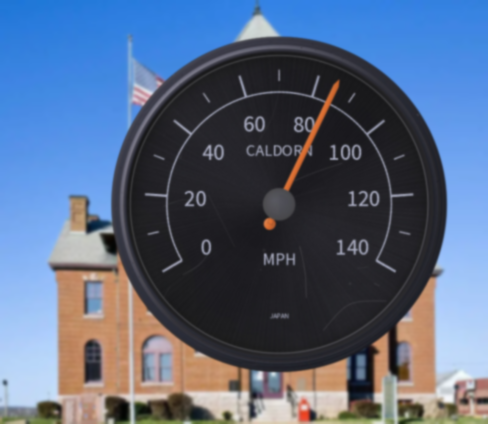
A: 85 (mph)
